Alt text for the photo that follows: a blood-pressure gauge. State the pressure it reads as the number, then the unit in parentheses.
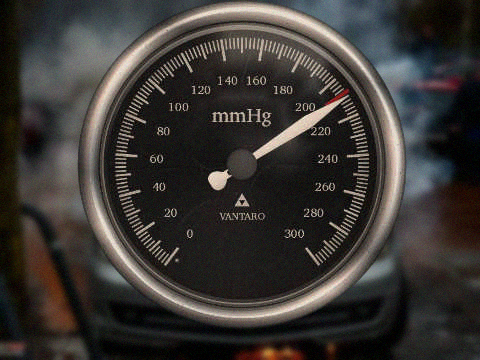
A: 210 (mmHg)
